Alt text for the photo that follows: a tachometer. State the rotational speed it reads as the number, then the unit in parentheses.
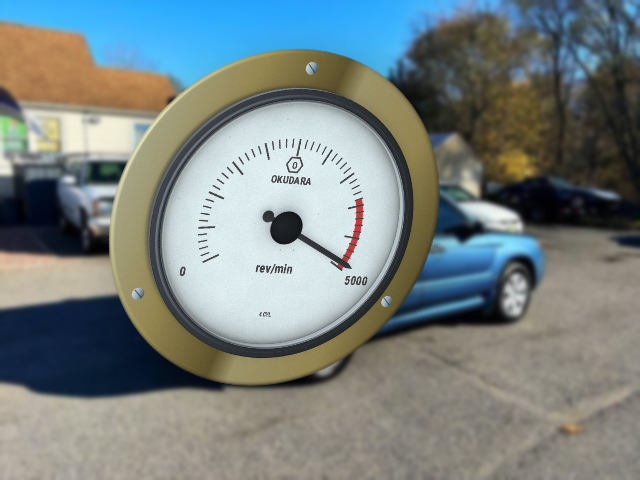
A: 4900 (rpm)
